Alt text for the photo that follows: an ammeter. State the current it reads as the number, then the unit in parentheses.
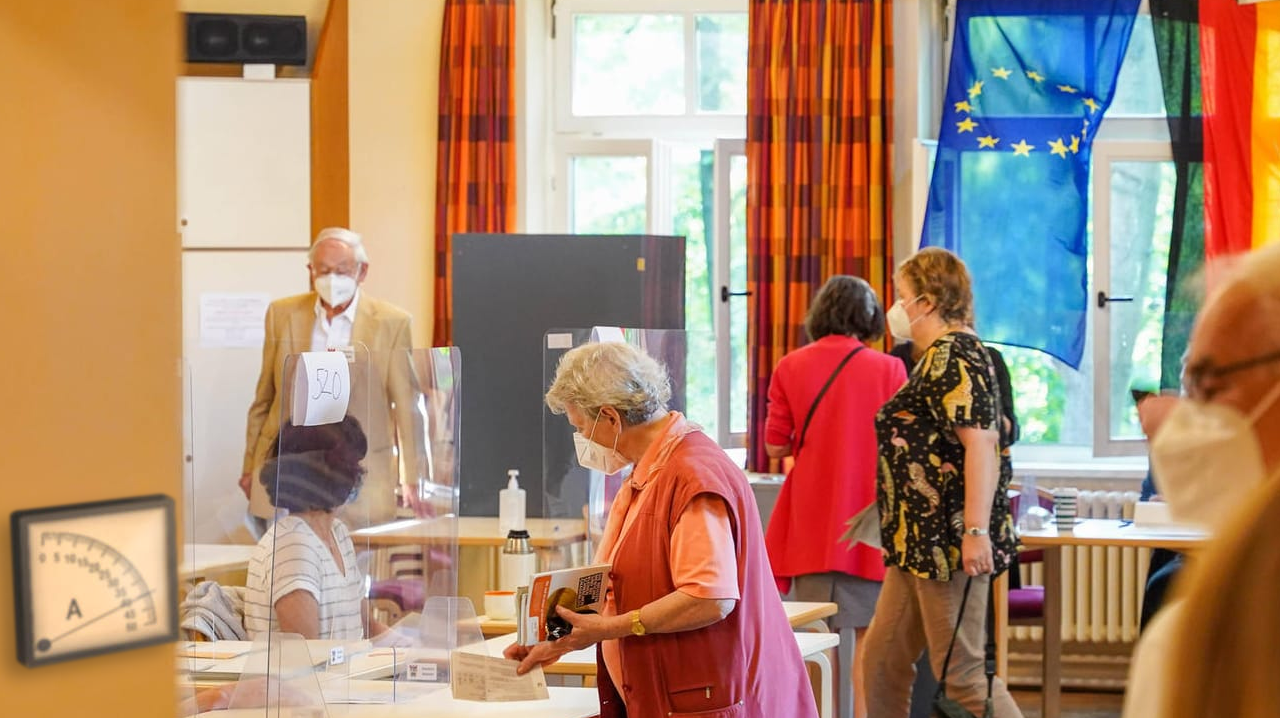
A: 40 (A)
